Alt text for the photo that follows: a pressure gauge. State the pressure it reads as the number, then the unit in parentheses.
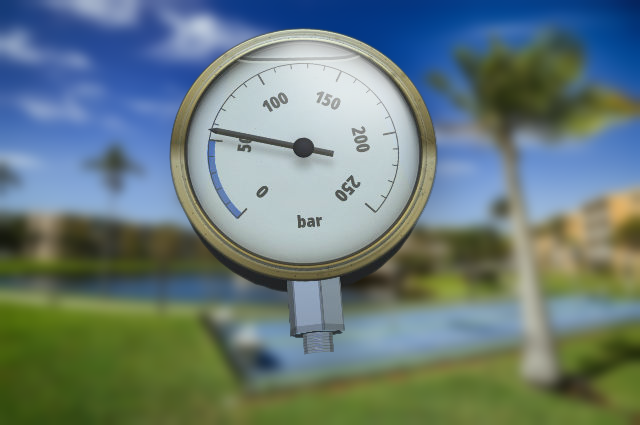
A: 55 (bar)
